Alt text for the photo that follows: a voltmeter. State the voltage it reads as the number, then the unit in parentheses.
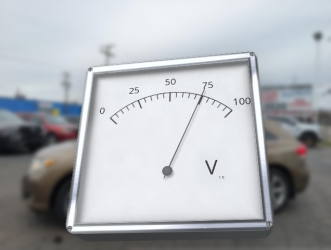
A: 75 (V)
